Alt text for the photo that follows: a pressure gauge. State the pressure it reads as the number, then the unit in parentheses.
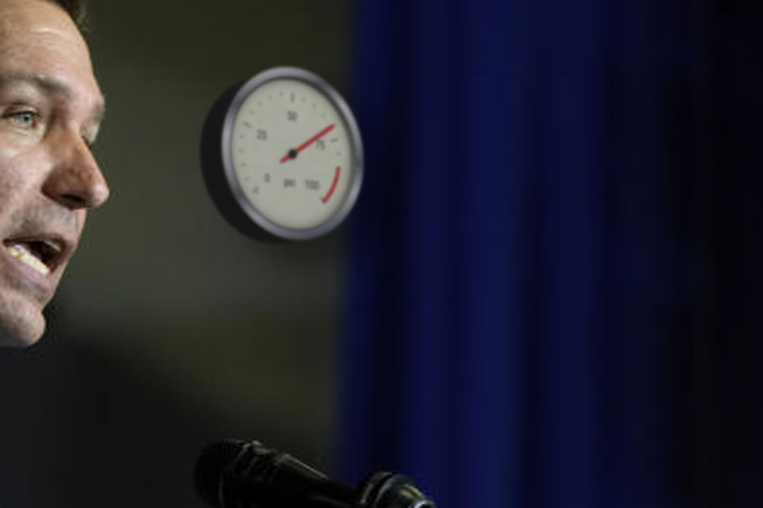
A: 70 (psi)
